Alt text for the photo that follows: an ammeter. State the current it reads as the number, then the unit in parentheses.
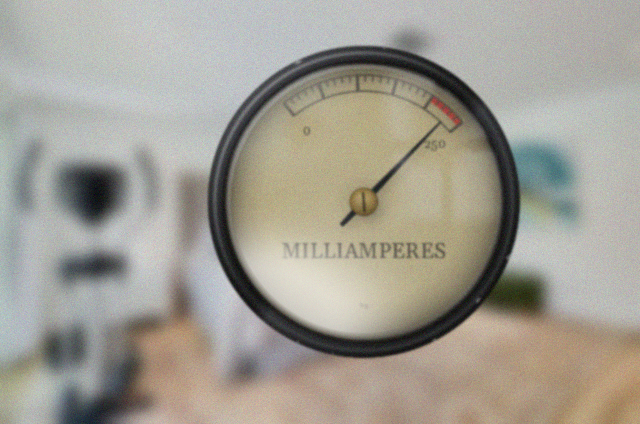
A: 230 (mA)
